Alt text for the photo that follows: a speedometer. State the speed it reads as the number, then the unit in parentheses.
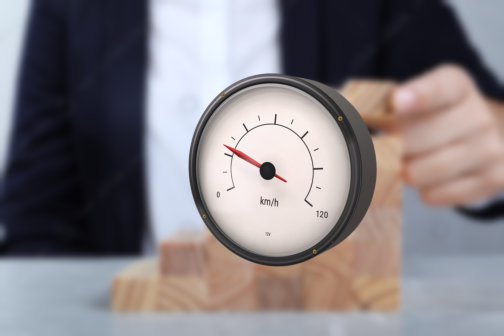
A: 25 (km/h)
